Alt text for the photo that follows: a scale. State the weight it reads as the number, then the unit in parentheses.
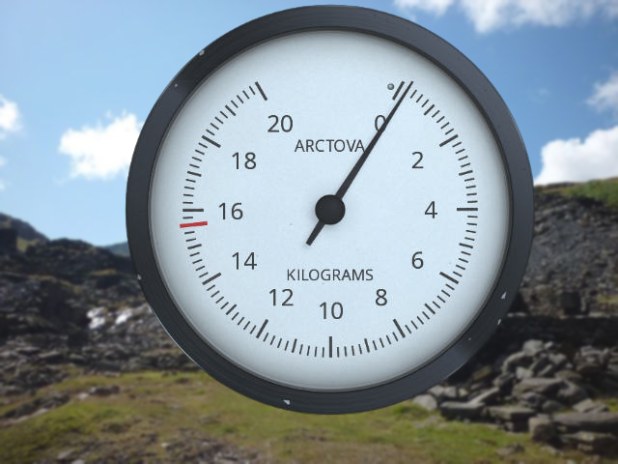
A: 0.2 (kg)
